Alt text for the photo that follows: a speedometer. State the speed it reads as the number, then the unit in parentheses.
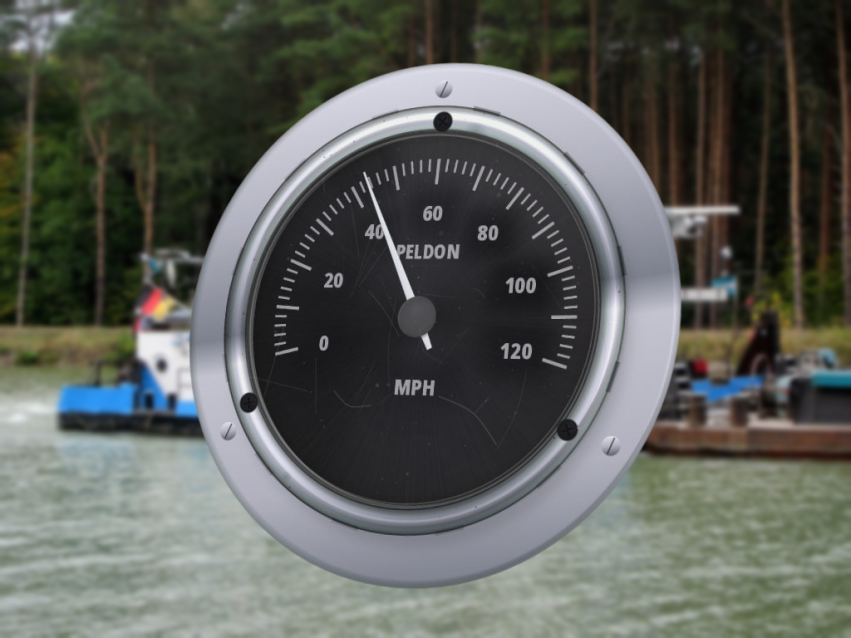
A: 44 (mph)
